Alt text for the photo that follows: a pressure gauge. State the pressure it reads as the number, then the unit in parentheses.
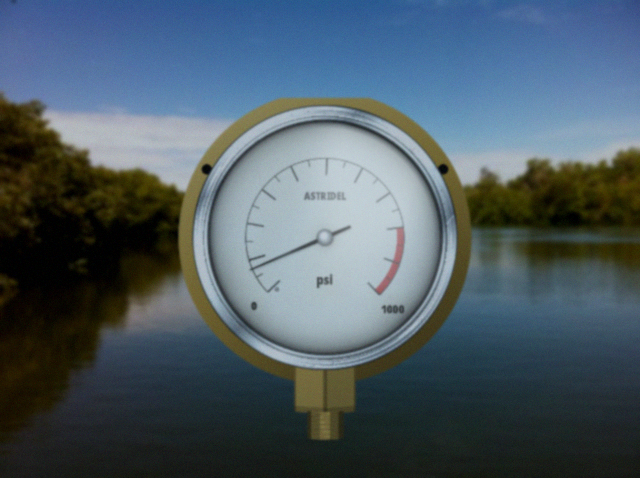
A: 75 (psi)
